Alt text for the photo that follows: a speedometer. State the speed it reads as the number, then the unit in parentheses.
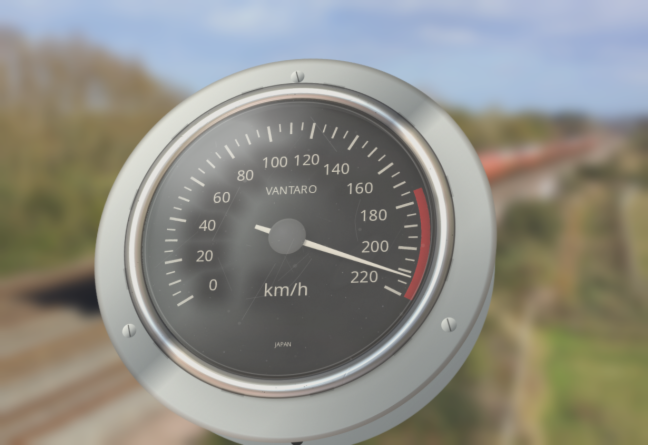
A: 212.5 (km/h)
